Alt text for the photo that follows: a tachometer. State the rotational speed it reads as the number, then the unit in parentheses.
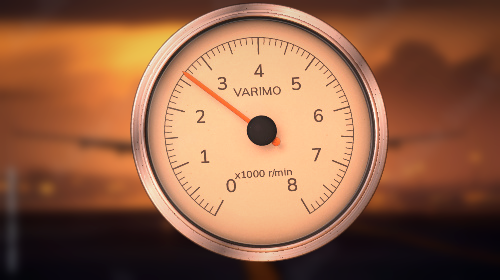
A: 2600 (rpm)
